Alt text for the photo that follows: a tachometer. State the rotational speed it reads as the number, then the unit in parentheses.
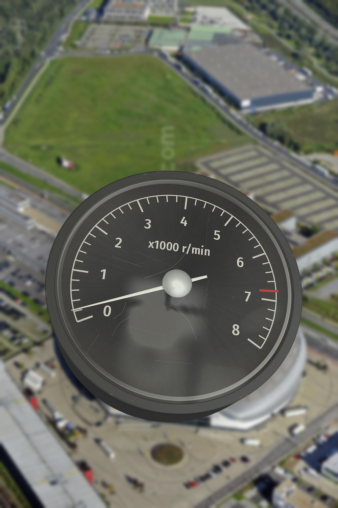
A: 200 (rpm)
